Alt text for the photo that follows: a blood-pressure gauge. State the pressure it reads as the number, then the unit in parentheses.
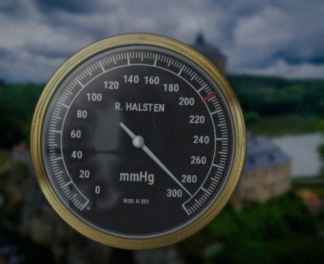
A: 290 (mmHg)
